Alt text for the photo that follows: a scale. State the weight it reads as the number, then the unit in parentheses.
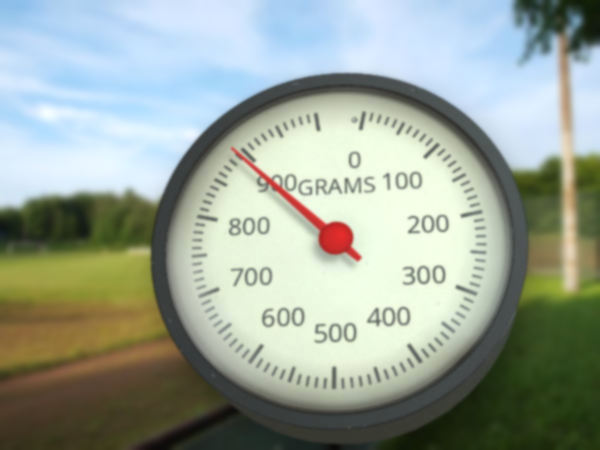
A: 890 (g)
